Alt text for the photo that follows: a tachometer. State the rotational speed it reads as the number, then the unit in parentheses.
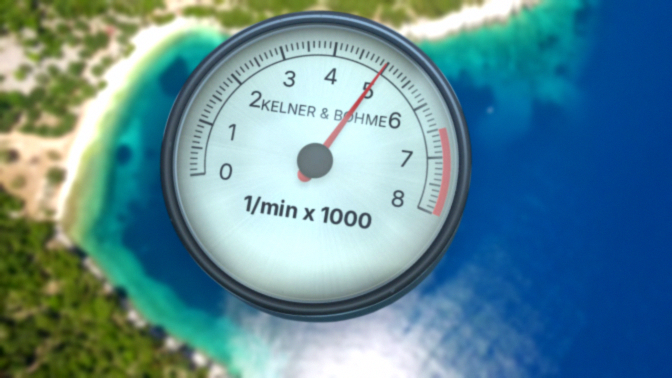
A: 5000 (rpm)
